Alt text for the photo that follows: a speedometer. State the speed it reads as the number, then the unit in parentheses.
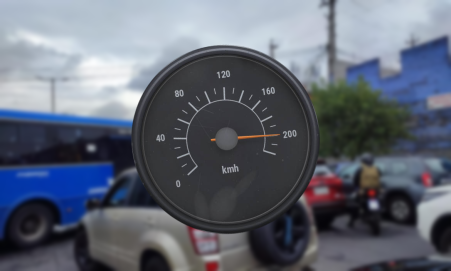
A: 200 (km/h)
